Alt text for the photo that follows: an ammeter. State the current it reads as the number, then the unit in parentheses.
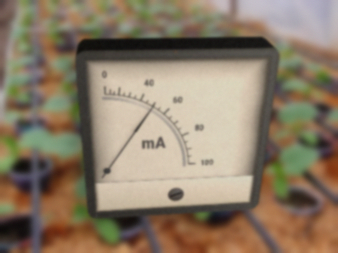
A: 50 (mA)
